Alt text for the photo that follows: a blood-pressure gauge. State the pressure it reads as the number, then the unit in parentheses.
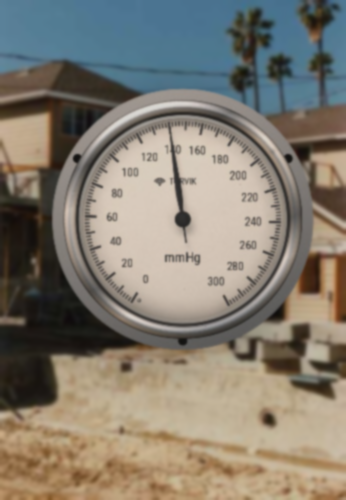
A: 140 (mmHg)
